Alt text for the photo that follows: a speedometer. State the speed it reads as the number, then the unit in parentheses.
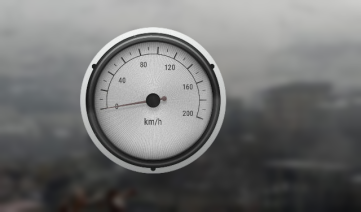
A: 0 (km/h)
